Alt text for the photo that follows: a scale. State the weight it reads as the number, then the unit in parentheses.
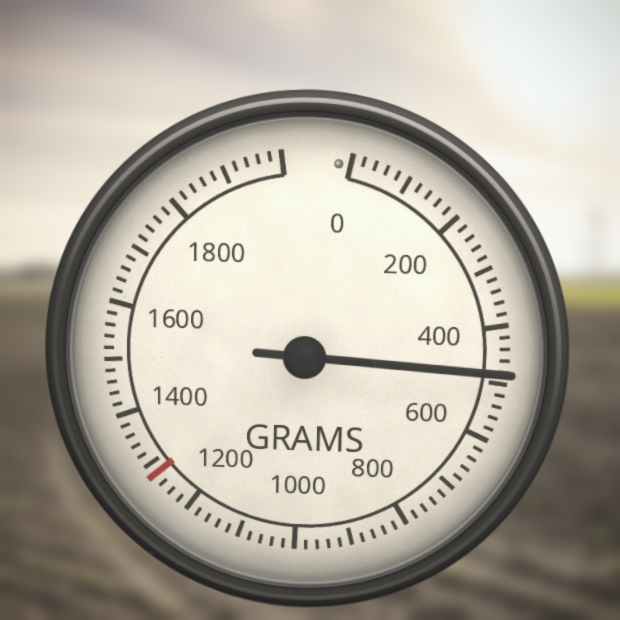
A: 480 (g)
